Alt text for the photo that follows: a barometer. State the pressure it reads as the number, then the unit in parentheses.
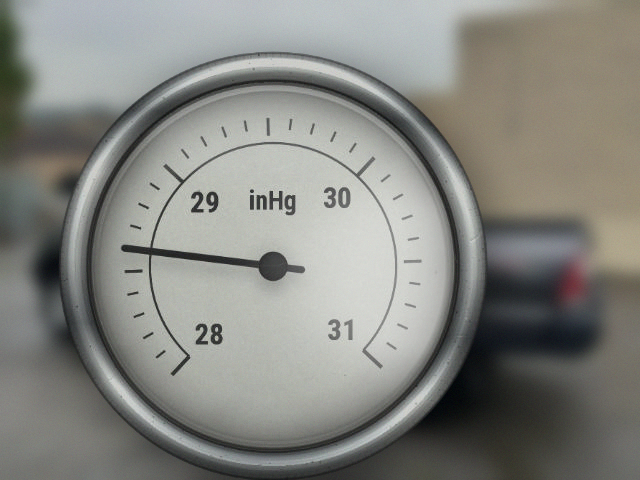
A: 28.6 (inHg)
